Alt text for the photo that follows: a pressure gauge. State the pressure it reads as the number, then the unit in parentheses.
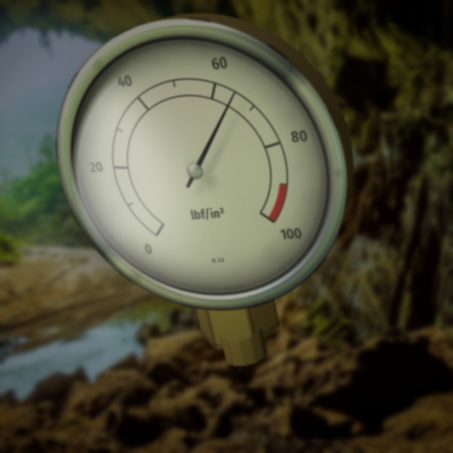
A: 65 (psi)
